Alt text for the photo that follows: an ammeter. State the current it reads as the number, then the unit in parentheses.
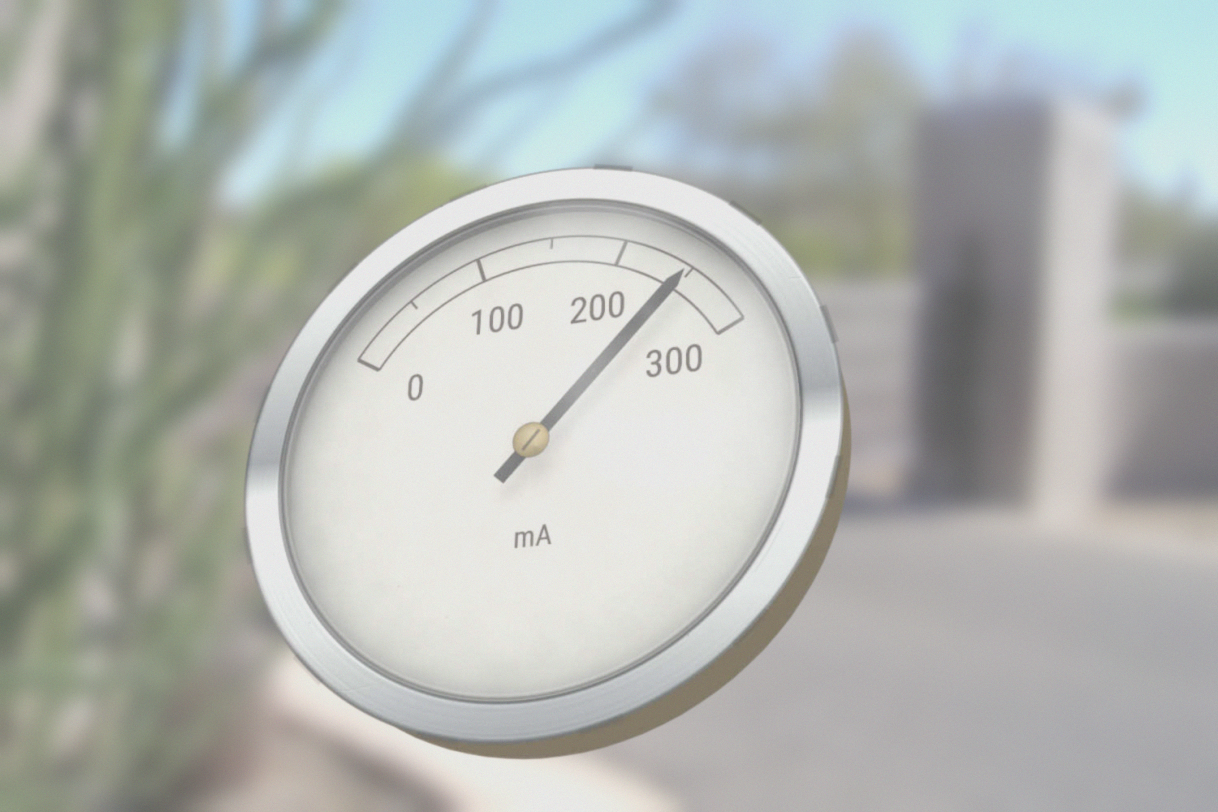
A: 250 (mA)
